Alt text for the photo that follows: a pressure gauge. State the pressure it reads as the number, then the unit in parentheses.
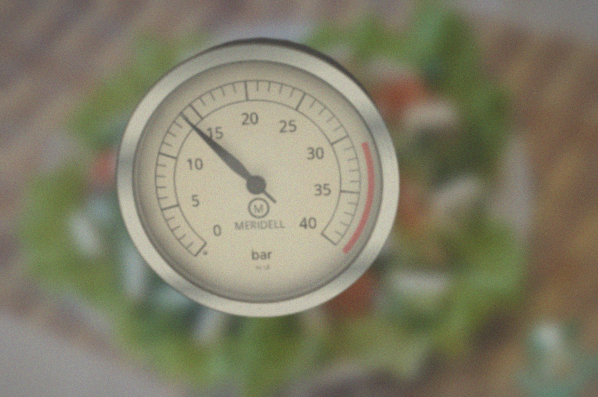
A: 14 (bar)
